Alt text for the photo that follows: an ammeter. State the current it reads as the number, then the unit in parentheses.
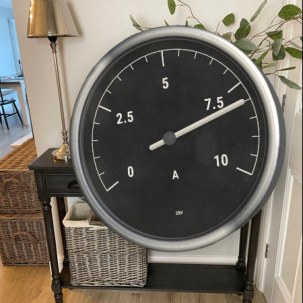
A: 8 (A)
